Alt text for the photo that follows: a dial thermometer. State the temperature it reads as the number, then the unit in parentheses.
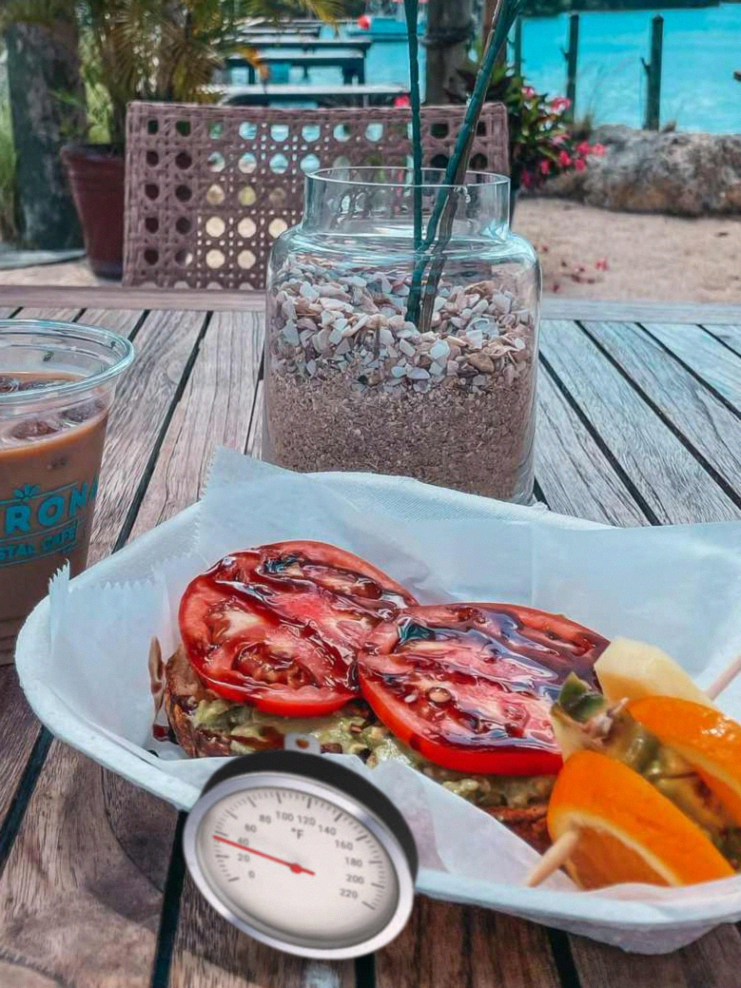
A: 40 (°F)
